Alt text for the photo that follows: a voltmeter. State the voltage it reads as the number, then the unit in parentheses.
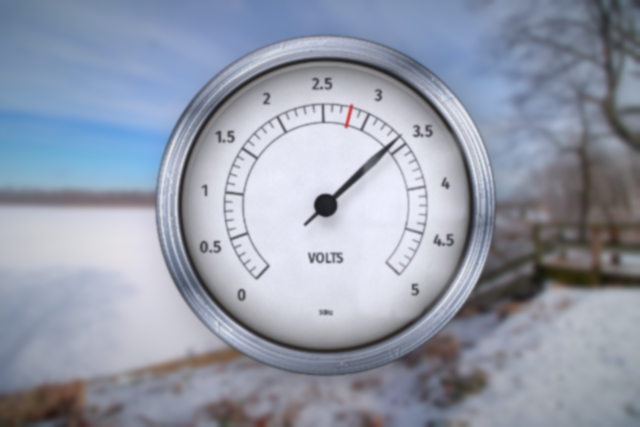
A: 3.4 (V)
